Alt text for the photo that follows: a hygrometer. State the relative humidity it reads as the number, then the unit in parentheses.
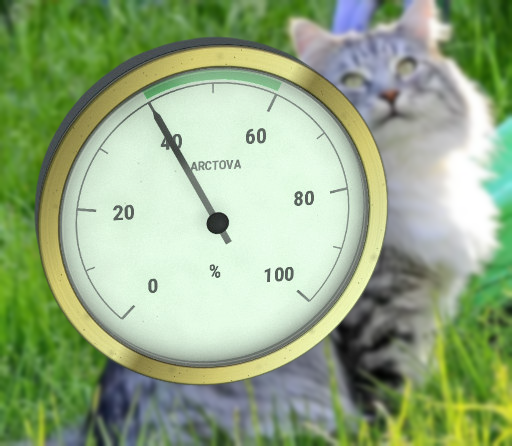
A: 40 (%)
